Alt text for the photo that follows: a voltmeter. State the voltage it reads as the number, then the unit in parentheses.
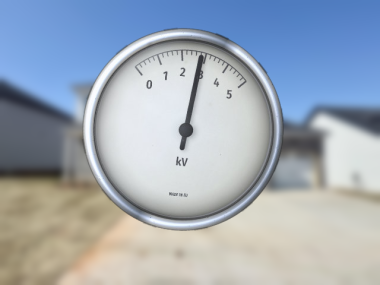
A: 2.8 (kV)
